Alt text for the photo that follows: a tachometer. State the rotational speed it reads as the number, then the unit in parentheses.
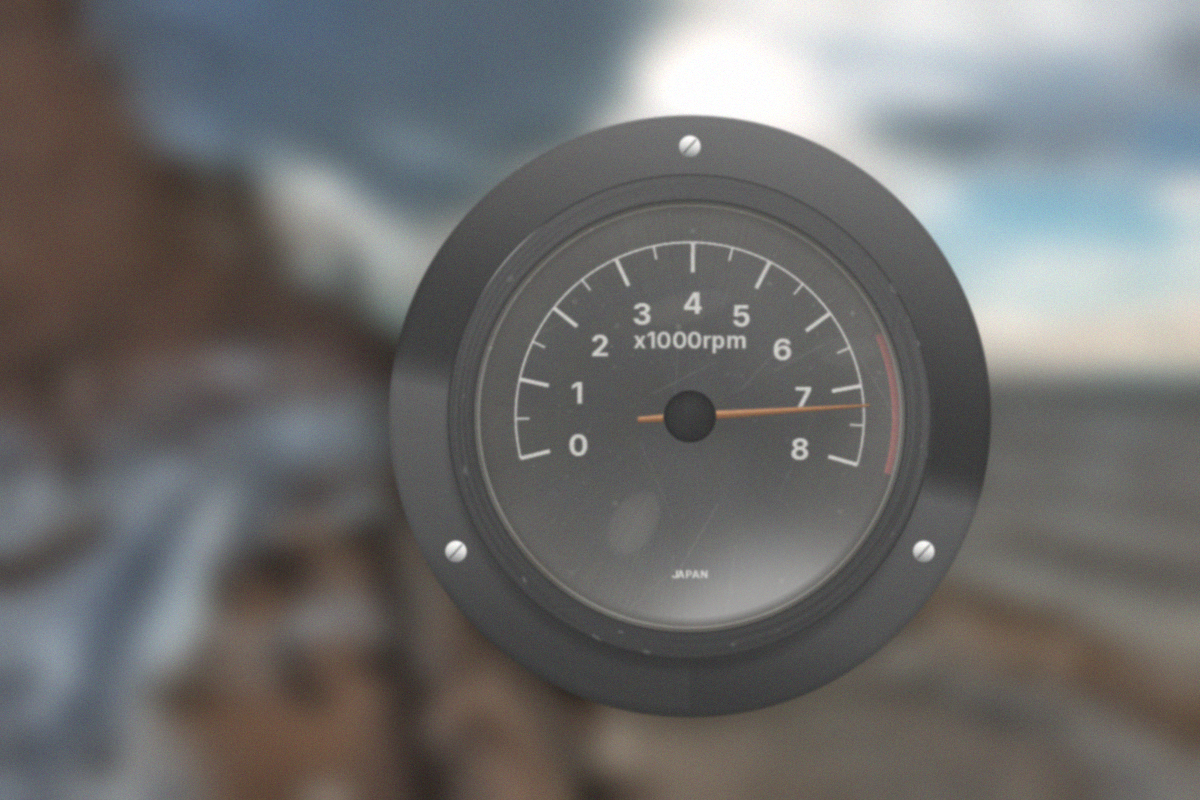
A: 7250 (rpm)
